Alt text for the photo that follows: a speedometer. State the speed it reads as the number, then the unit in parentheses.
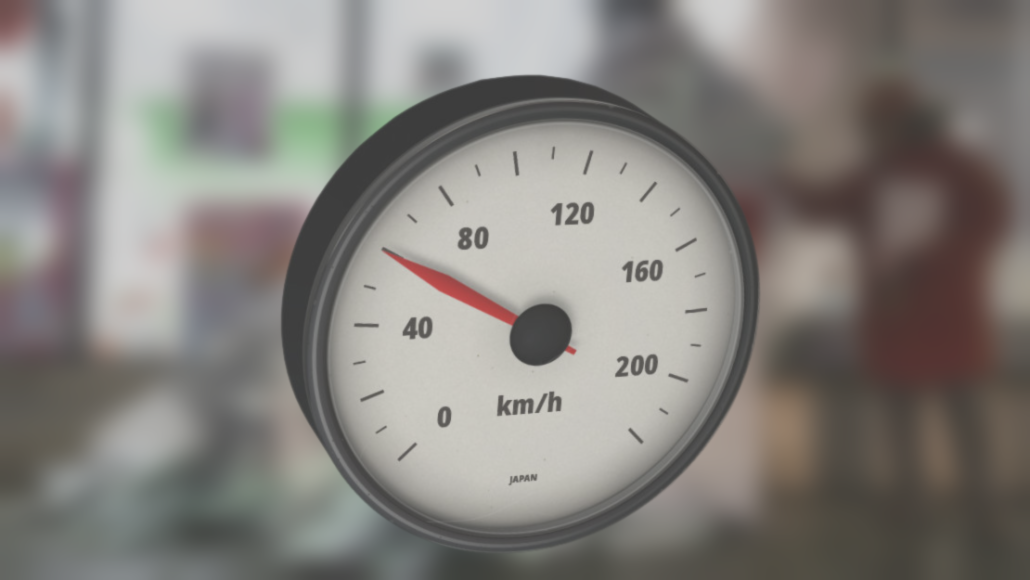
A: 60 (km/h)
